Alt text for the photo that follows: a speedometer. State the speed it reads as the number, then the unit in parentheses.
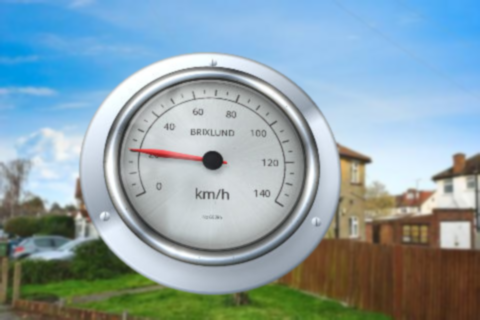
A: 20 (km/h)
